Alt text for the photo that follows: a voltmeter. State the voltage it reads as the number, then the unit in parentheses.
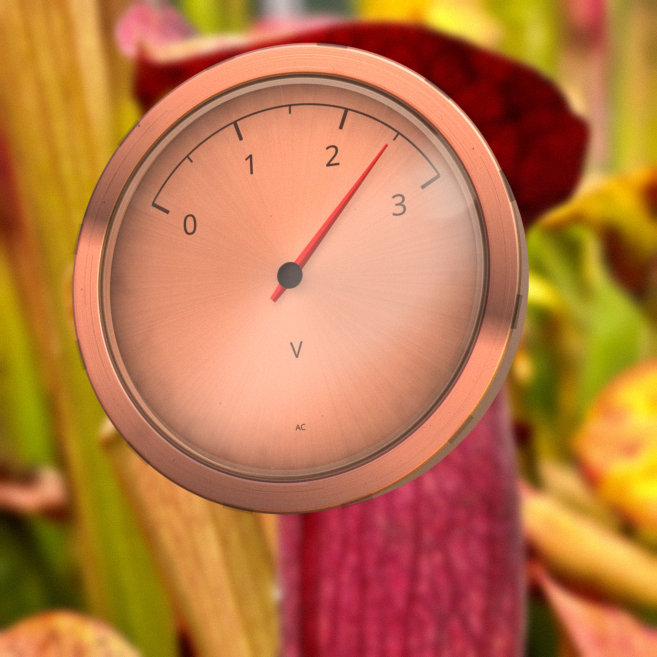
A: 2.5 (V)
